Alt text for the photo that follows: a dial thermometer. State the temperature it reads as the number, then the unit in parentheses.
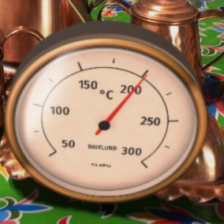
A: 200 (°C)
